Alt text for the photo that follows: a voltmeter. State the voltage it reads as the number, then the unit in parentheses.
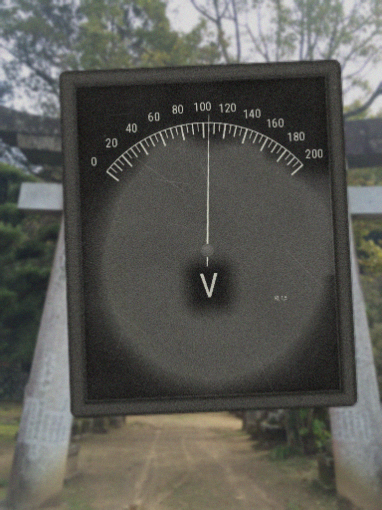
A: 105 (V)
